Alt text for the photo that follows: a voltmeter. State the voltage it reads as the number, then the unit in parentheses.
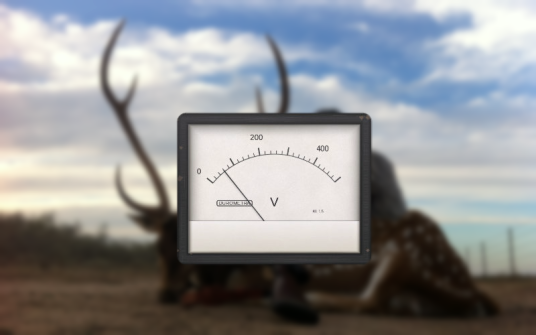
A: 60 (V)
